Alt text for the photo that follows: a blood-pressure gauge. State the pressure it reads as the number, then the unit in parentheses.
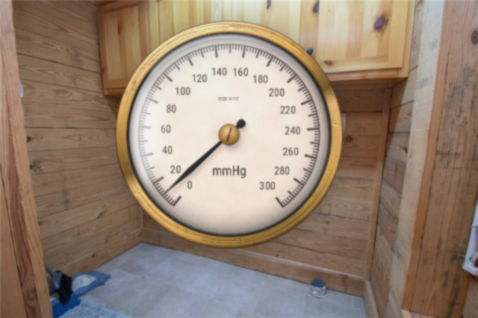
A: 10 (mmHg)
